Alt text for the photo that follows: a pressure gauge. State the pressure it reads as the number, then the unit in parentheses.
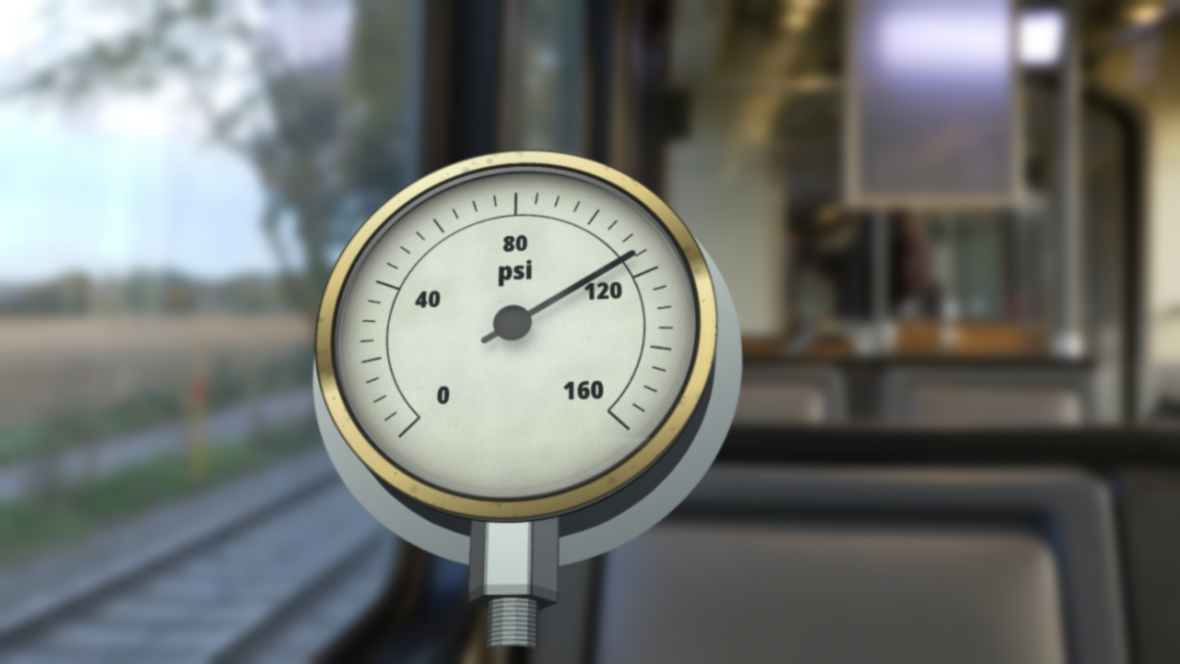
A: 115 (psi)
